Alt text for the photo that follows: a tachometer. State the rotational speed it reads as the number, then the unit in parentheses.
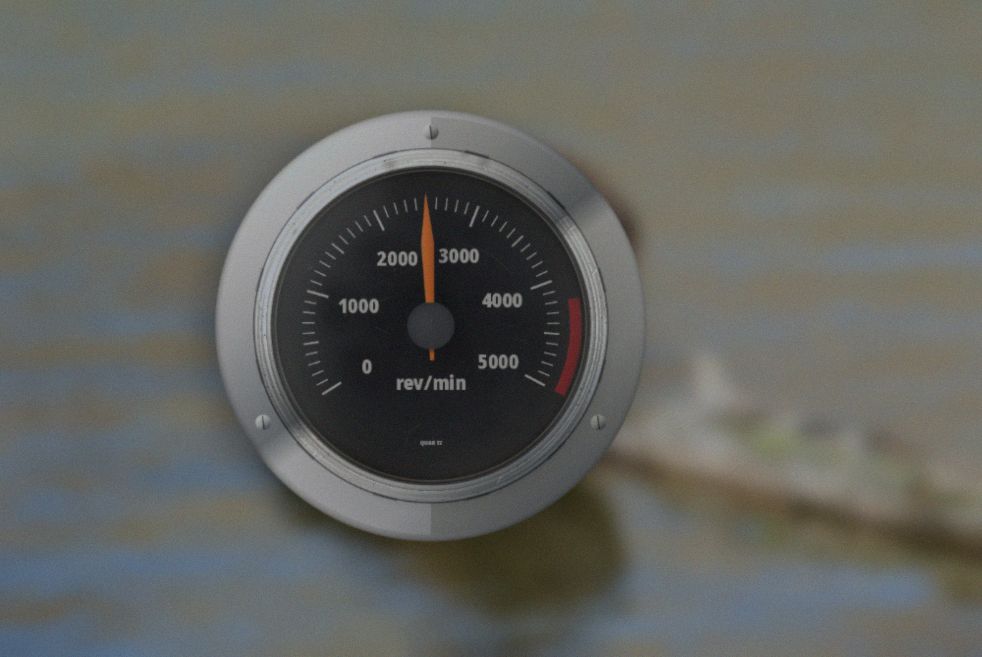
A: 2500 (rpm)
